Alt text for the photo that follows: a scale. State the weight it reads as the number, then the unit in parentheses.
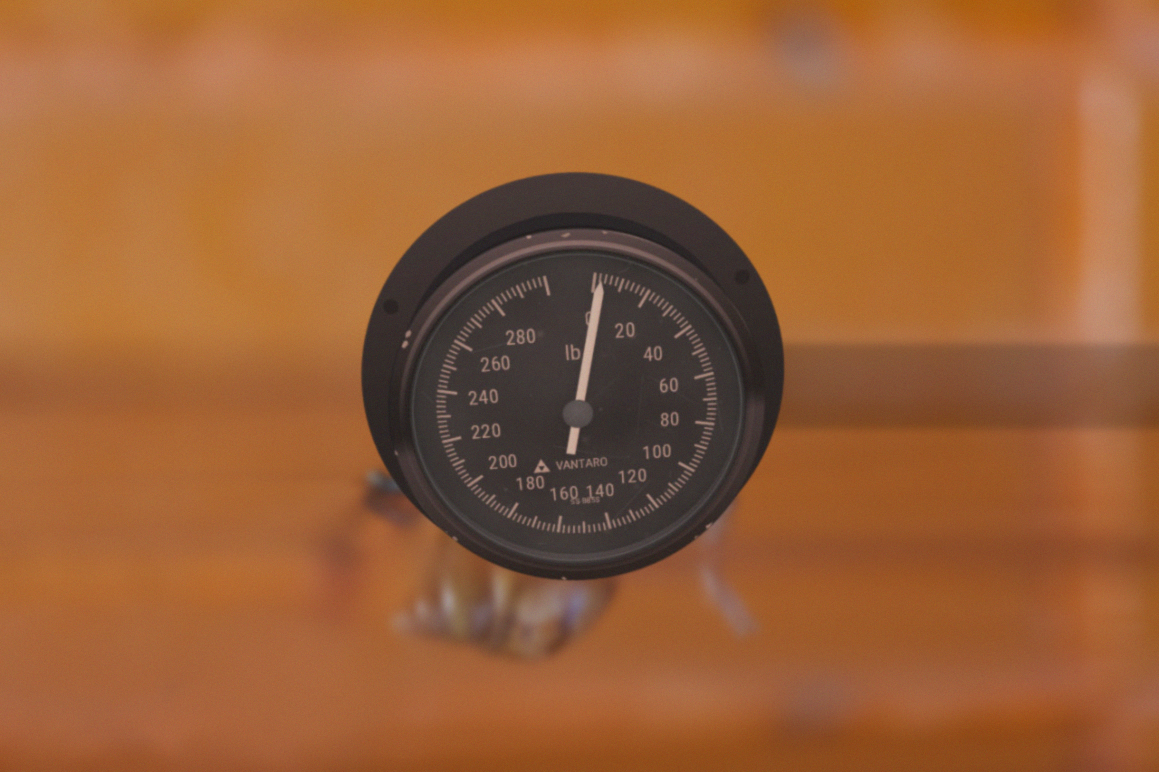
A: 2 (lb)
